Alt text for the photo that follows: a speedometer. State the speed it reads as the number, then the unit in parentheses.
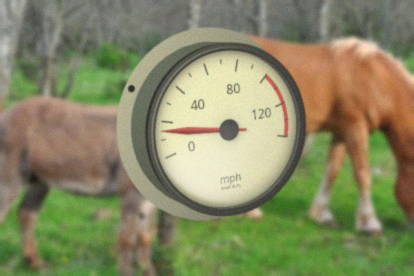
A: 15 (mph)
